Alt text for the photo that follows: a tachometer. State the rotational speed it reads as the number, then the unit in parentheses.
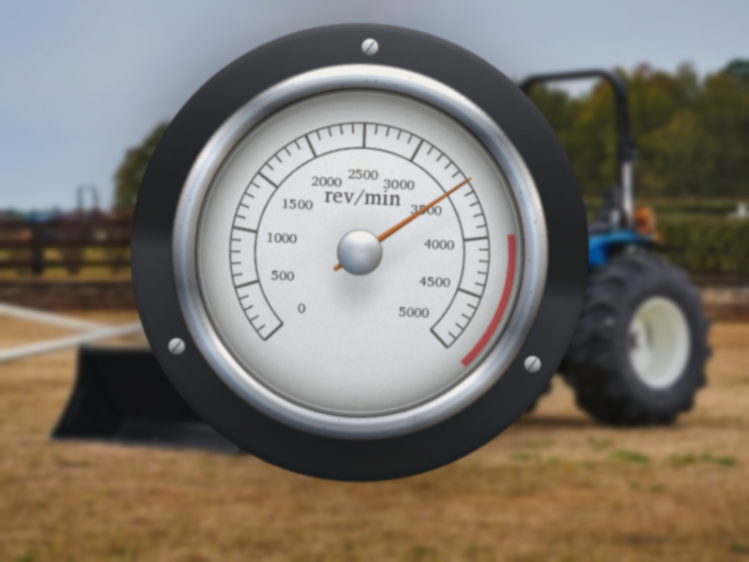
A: 3500 (rpm)
